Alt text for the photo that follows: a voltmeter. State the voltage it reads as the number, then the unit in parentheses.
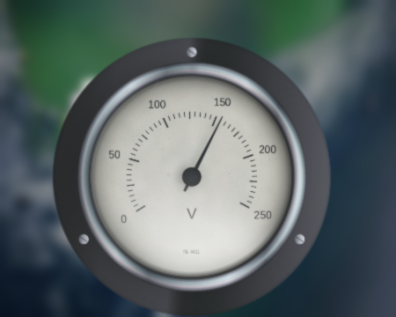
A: 155 (V)
